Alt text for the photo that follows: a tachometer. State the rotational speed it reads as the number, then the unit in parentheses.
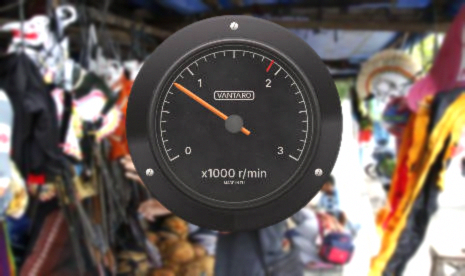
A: 800 (rpm)
